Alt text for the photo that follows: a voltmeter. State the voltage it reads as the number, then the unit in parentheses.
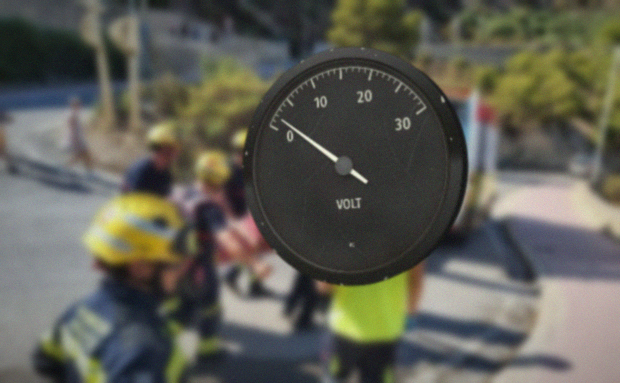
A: 2 (V)
